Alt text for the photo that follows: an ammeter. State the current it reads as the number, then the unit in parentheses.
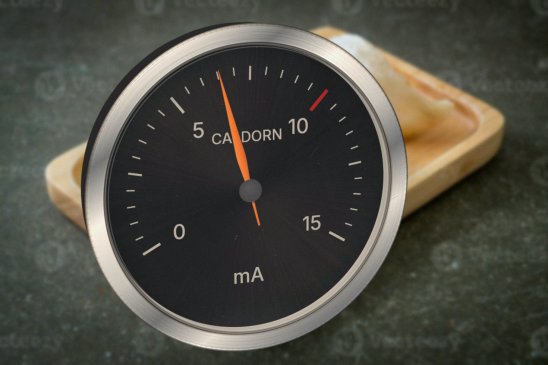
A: 6.5 (mA)
